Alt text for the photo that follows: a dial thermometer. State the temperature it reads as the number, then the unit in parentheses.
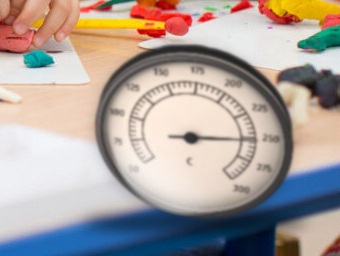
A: 250 (°C)
